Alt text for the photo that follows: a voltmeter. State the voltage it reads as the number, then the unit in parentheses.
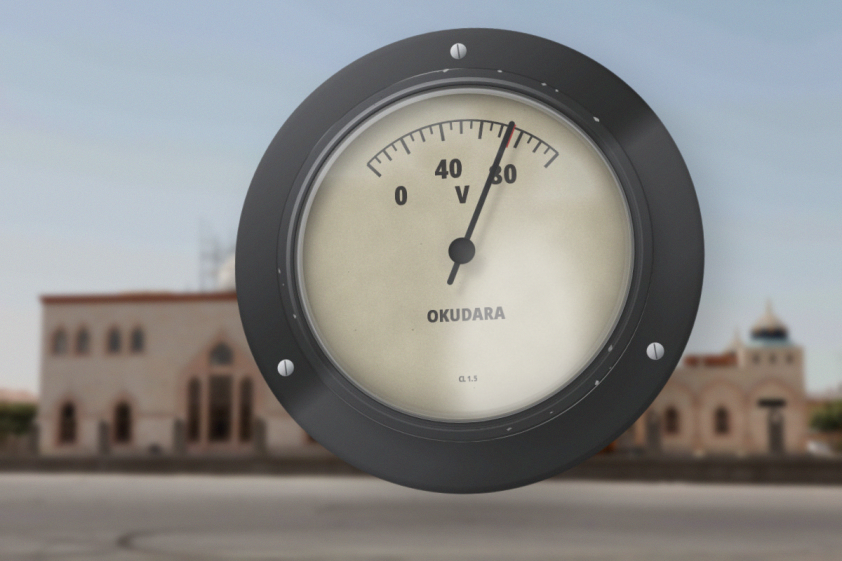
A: 75 (V)
